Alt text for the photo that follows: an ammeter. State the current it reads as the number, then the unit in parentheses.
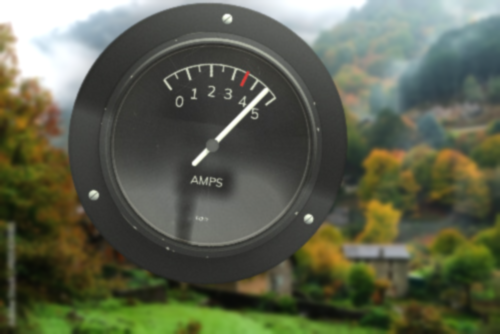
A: 4.5 (A)
